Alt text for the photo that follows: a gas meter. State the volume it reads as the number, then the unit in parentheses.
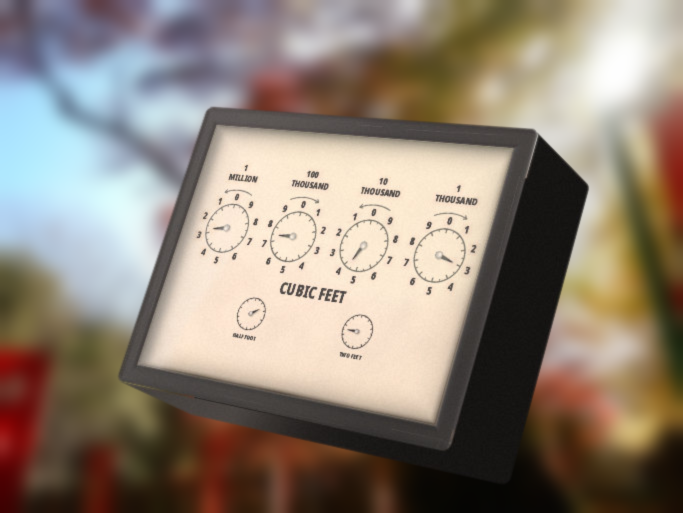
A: 274300 (ft³)
